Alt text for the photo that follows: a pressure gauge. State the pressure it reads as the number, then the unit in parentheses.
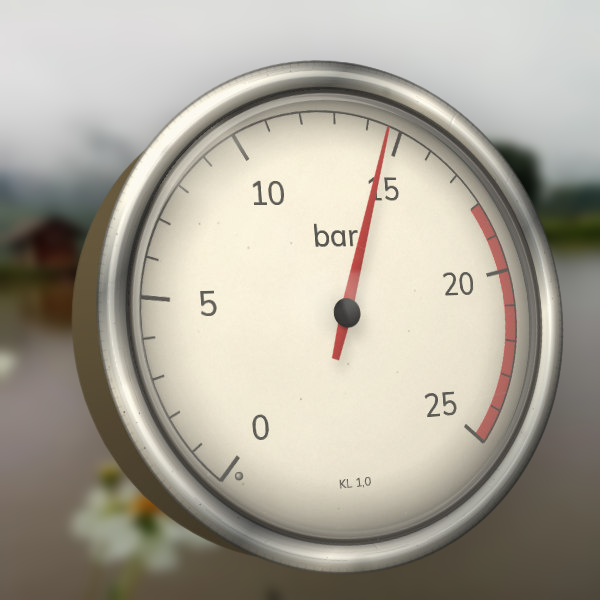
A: 14.5 (bar)
